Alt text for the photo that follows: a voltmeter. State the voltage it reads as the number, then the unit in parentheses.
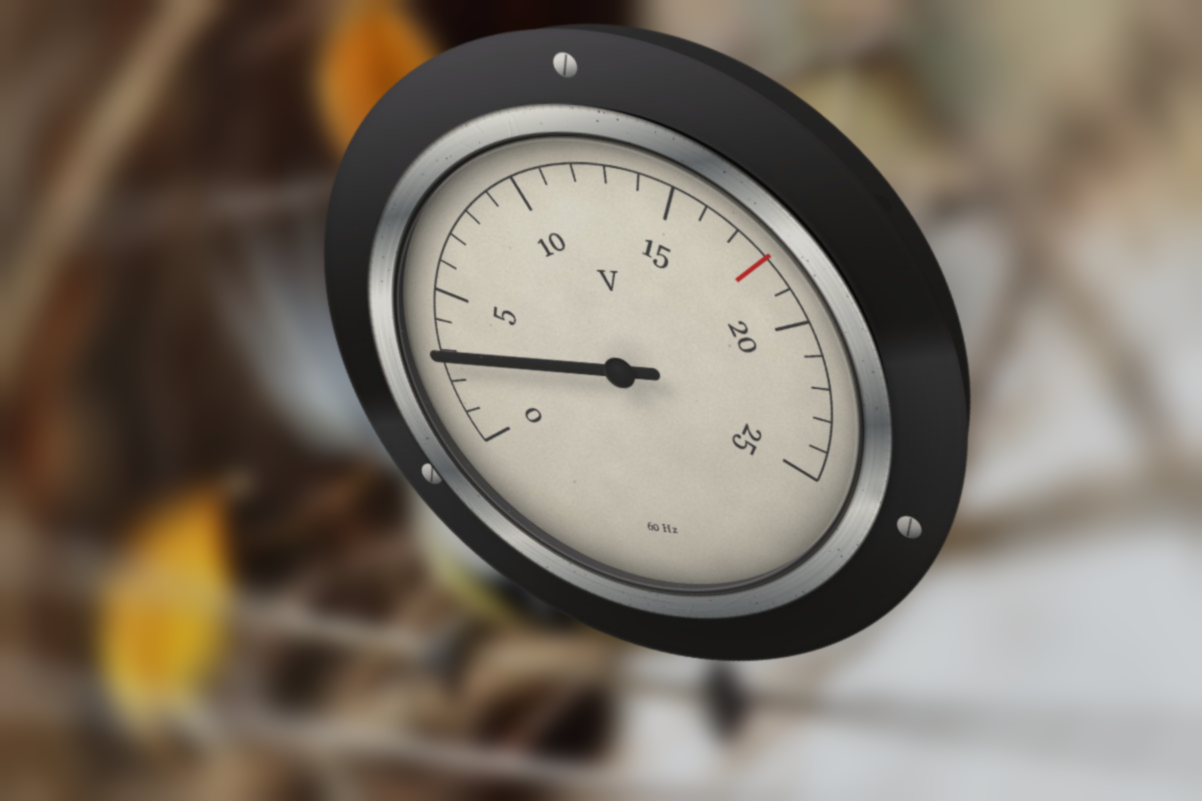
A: 3 (V)
